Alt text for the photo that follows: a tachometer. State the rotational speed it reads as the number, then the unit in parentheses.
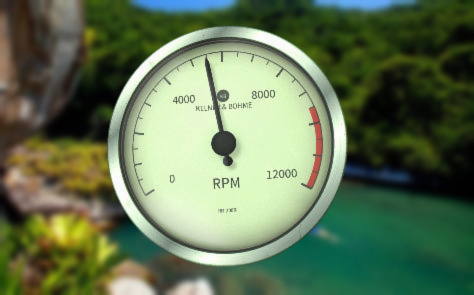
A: 5500 (rpm)
